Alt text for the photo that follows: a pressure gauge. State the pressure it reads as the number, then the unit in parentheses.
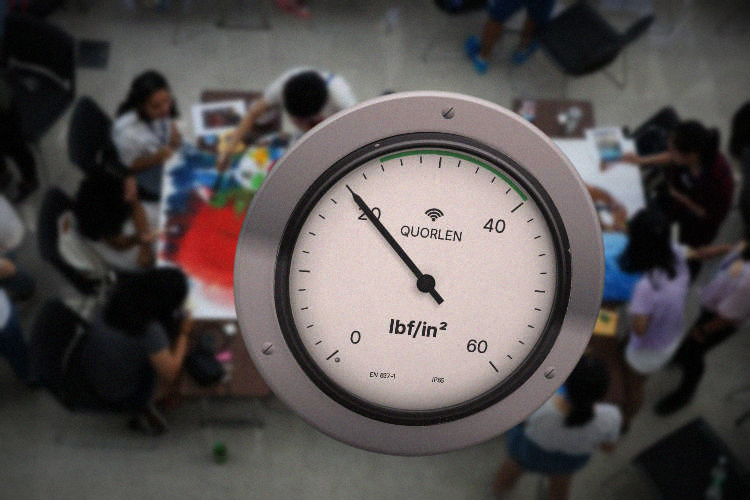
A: 20 (psi)
